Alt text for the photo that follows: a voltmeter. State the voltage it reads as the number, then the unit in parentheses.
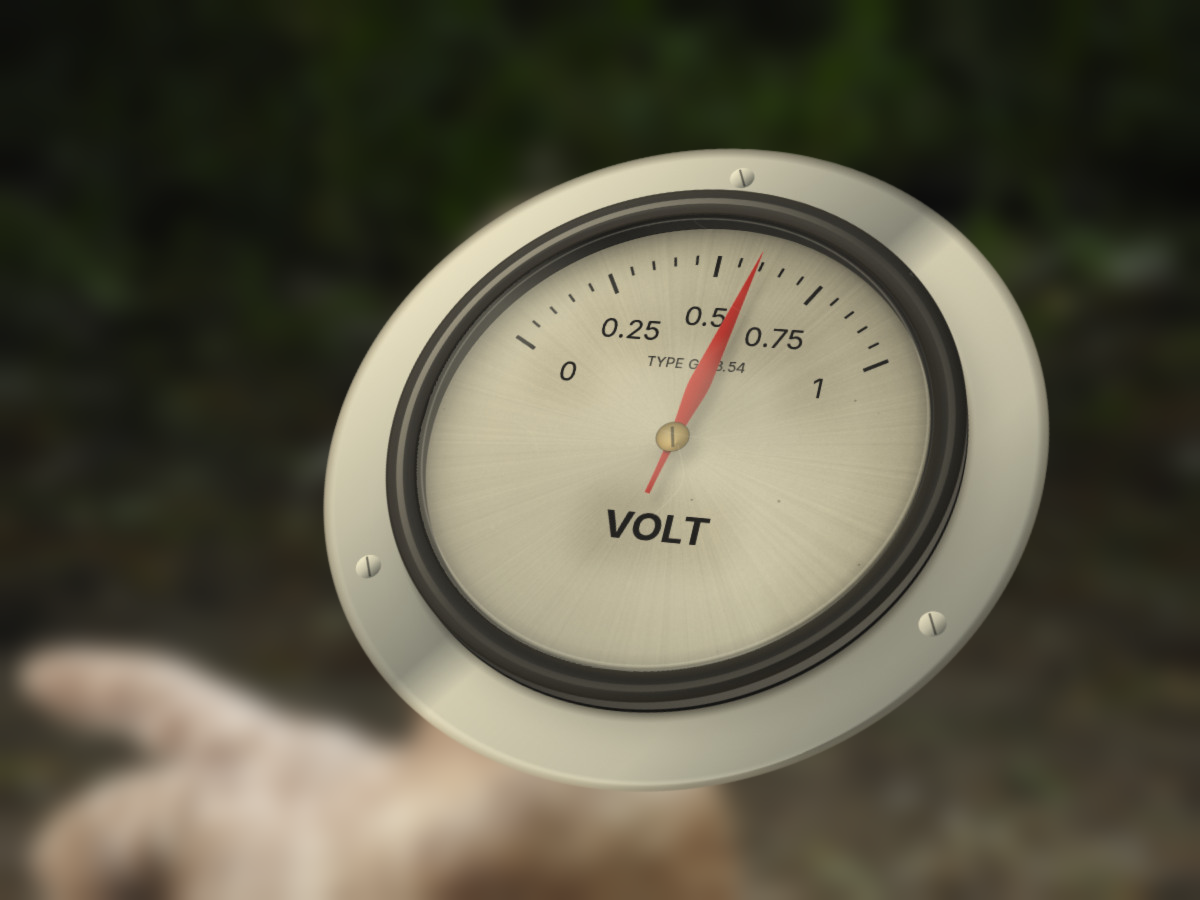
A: 0.6 (V)
